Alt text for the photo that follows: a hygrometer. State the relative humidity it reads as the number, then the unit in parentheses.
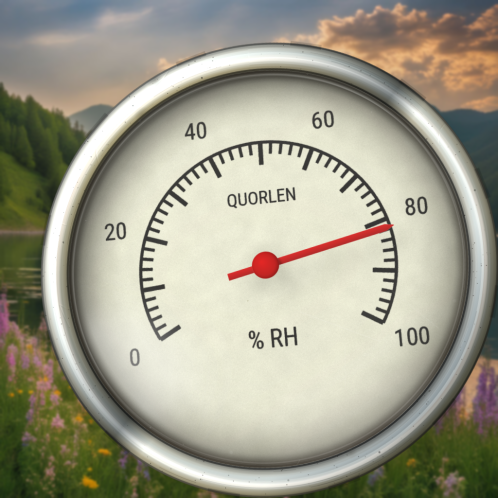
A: 82 (%)
